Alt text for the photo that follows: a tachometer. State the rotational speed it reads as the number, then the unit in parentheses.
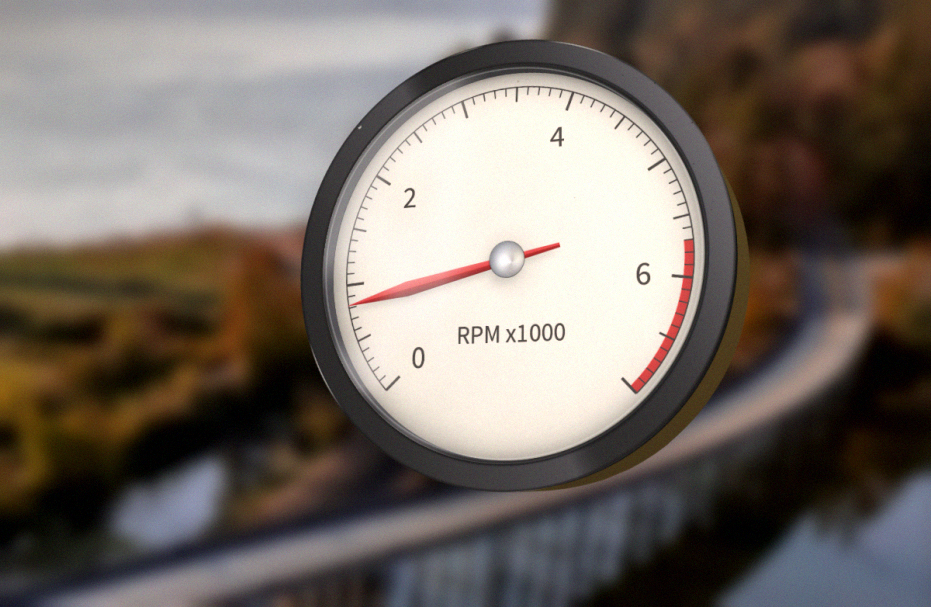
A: 800 (rpm)
